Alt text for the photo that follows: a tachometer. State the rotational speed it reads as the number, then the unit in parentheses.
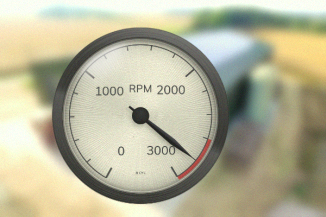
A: 2800 (rpm)
